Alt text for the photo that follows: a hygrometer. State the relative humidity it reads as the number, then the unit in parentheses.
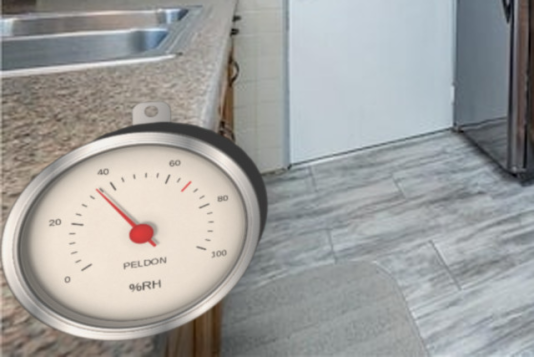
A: 36 (%)
